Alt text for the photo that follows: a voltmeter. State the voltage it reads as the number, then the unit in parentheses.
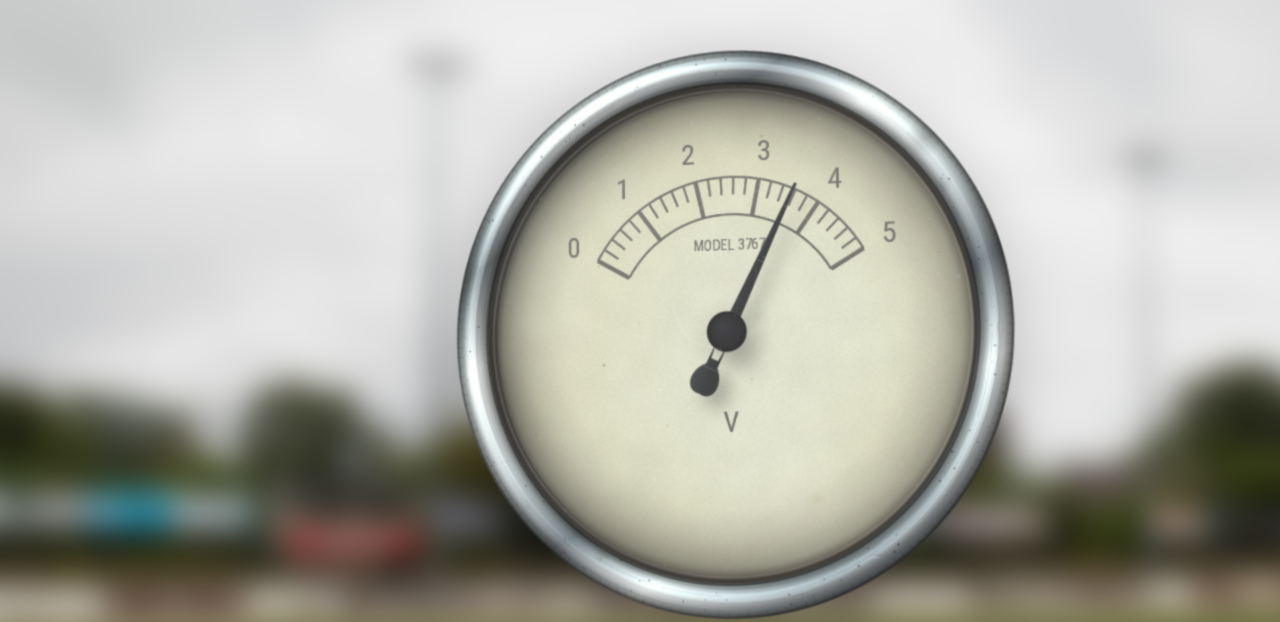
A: 3.6 (V)
